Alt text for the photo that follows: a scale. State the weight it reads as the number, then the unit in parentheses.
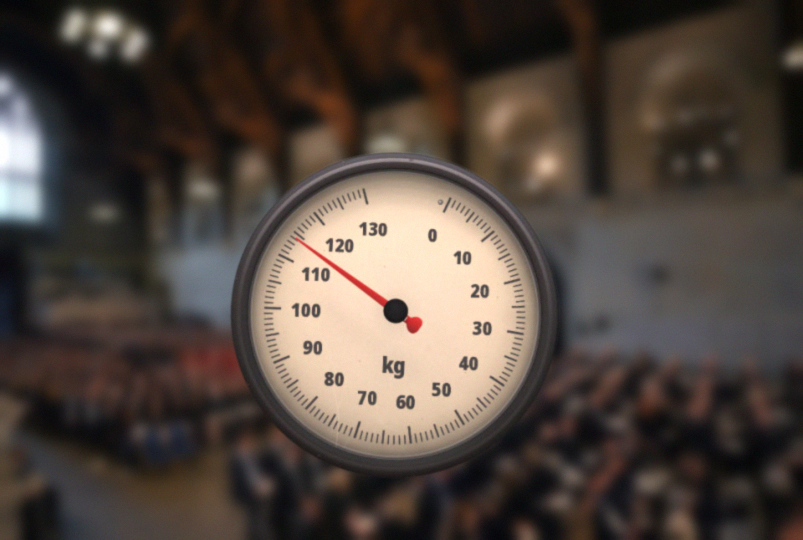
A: 114 (kg)
